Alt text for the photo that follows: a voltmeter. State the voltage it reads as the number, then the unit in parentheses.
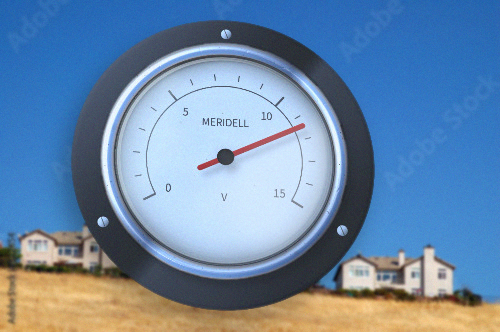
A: 11.5 (V)
